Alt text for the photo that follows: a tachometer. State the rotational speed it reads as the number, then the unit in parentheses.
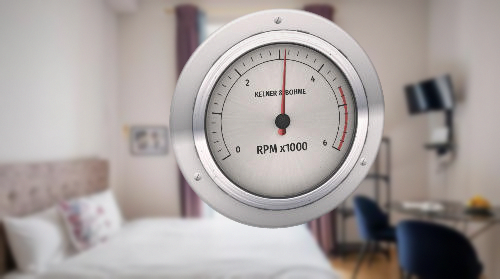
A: 3100 (rpm)
